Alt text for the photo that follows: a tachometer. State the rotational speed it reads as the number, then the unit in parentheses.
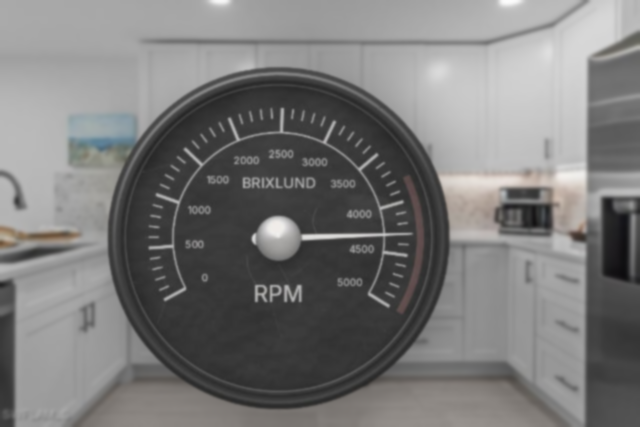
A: 4300 (rpm)
